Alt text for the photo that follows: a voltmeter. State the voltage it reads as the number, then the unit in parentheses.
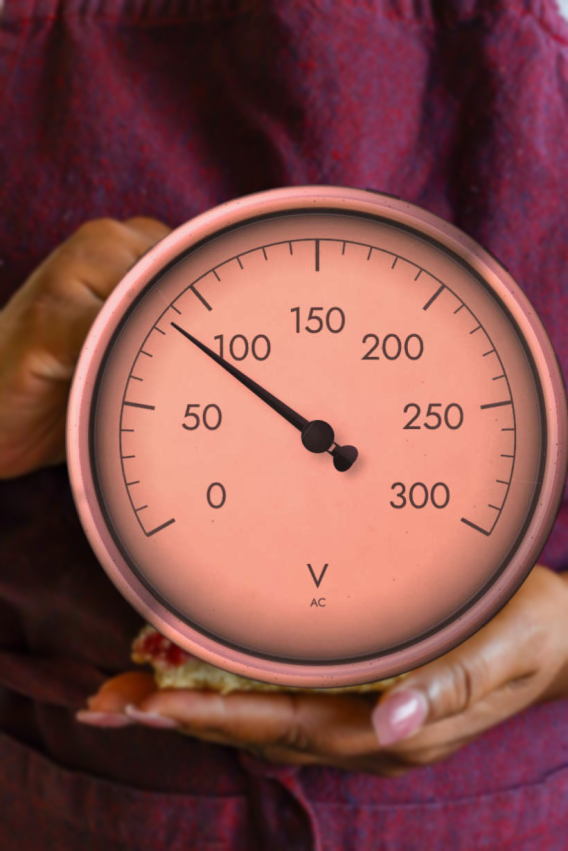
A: 85 (V)
